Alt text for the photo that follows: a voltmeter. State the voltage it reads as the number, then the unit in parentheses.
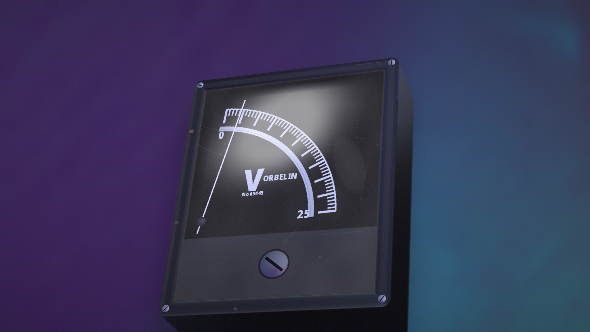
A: 2.5 (V)
